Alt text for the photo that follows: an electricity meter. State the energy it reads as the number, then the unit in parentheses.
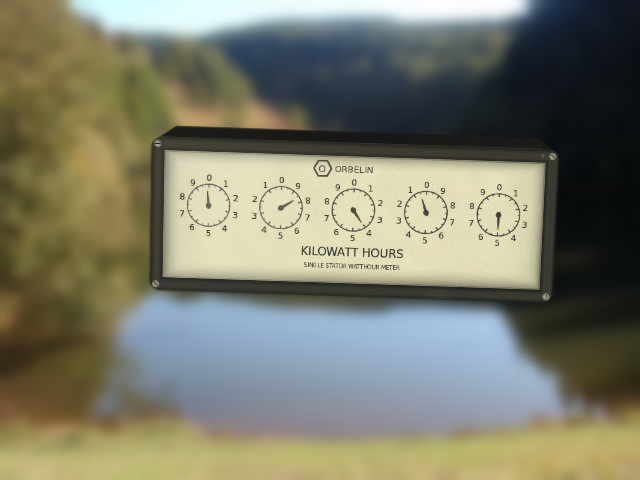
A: 98405 (kWh)
